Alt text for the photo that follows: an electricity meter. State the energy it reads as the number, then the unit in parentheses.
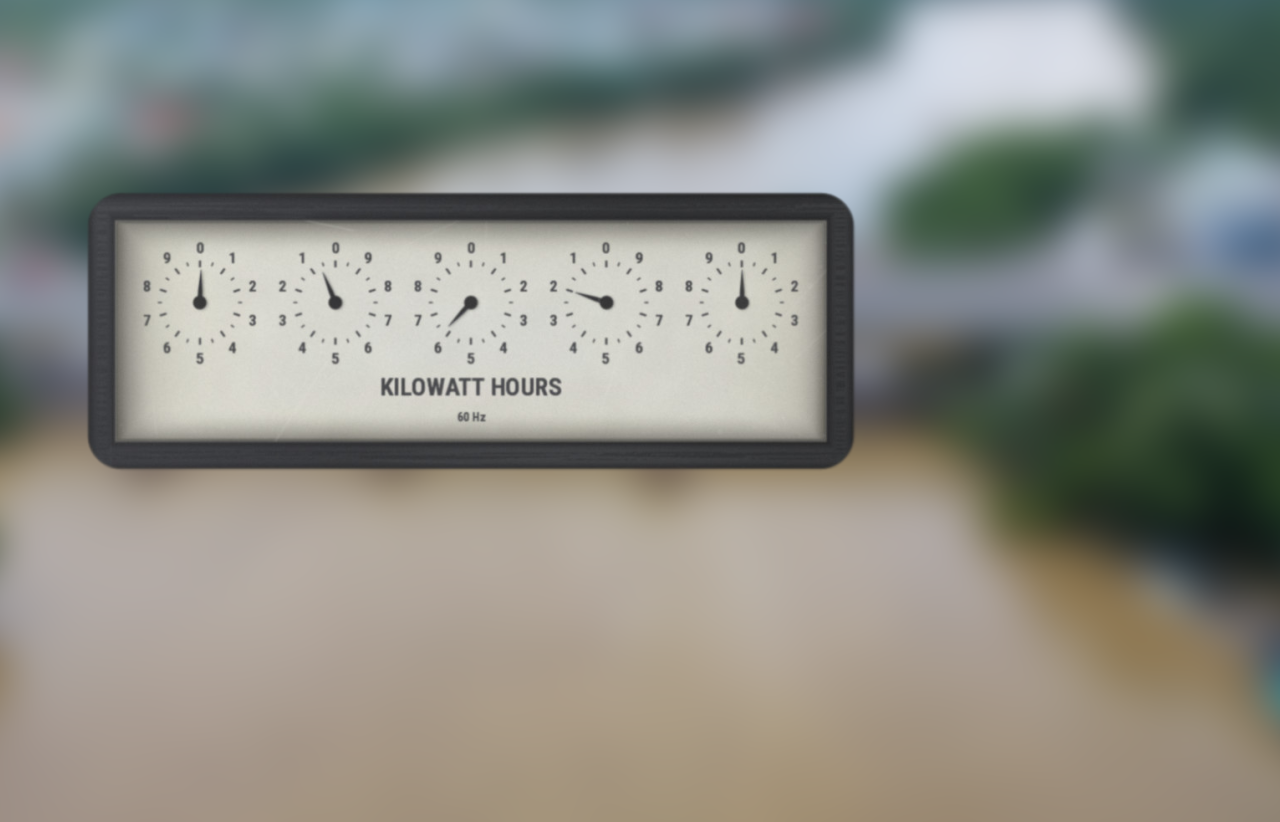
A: 620 (kWh)
